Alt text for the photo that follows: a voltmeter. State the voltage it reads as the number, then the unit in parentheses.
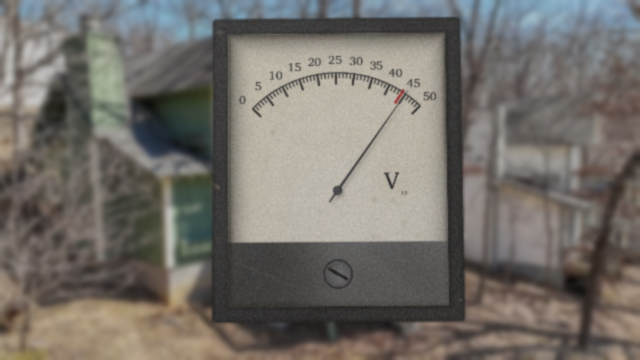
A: 45 (V)
